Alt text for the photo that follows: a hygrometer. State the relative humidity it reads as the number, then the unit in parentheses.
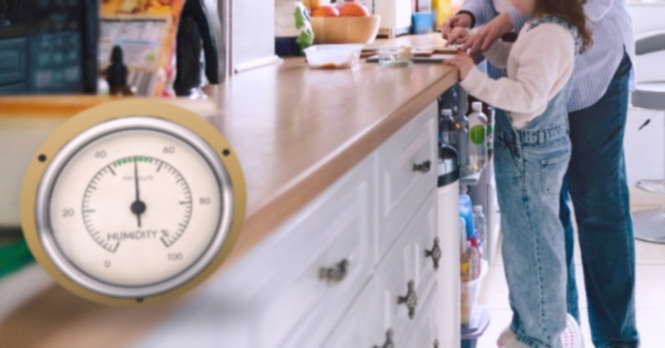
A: 50 (%)
